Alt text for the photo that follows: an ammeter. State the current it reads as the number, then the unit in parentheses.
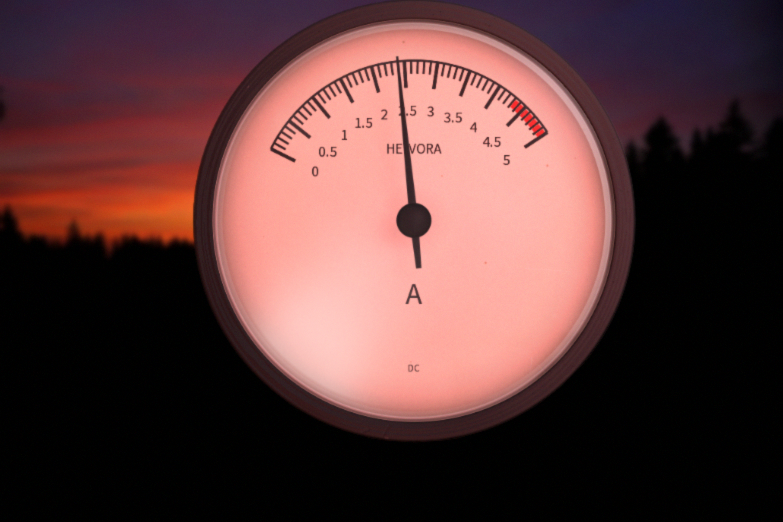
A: 2.4 (A)
